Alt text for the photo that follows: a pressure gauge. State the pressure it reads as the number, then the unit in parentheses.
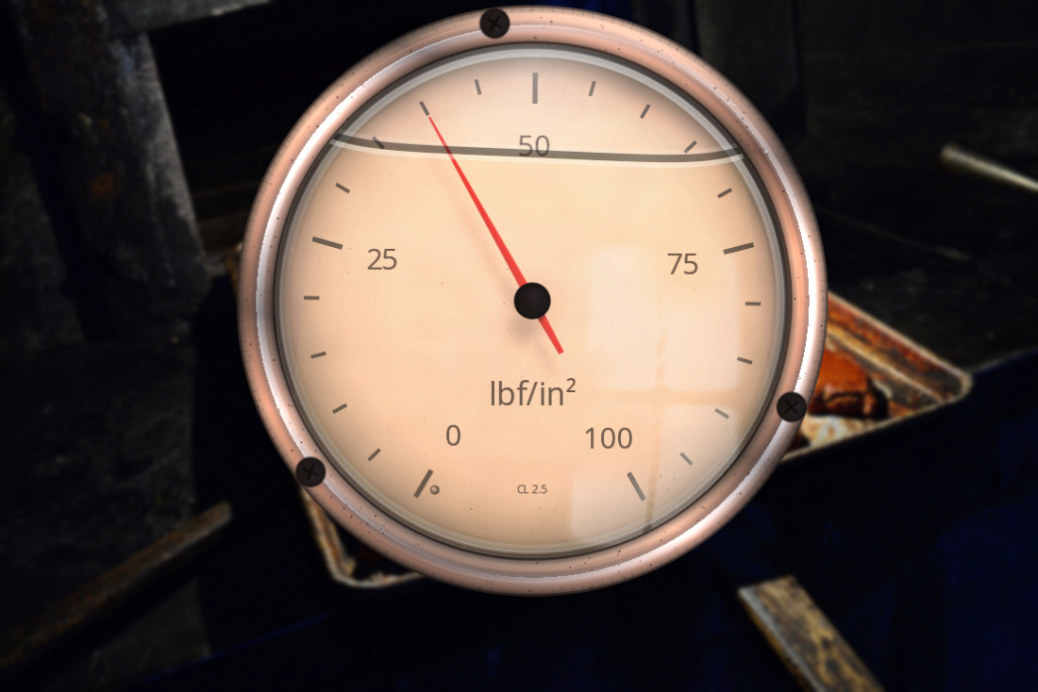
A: 40 (psi)
